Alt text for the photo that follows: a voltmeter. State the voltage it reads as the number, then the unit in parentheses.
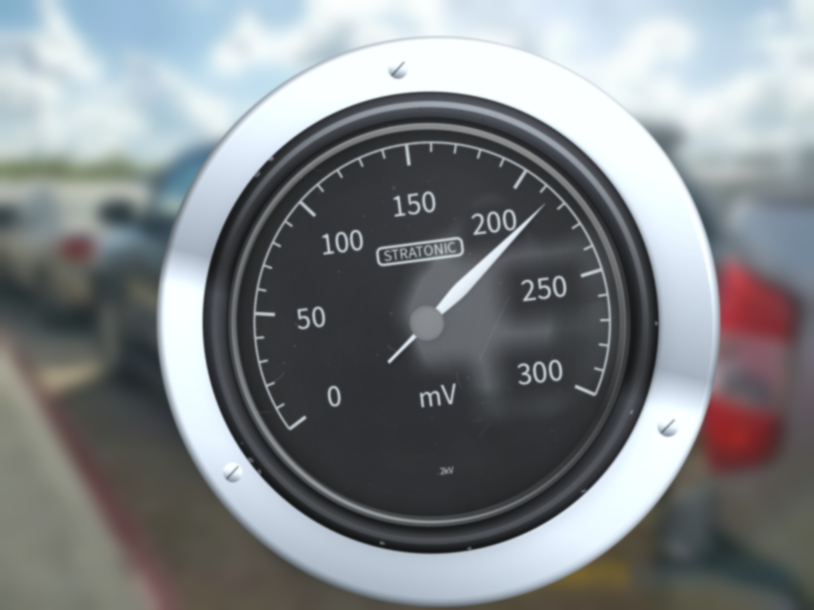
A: 215 (mV)
